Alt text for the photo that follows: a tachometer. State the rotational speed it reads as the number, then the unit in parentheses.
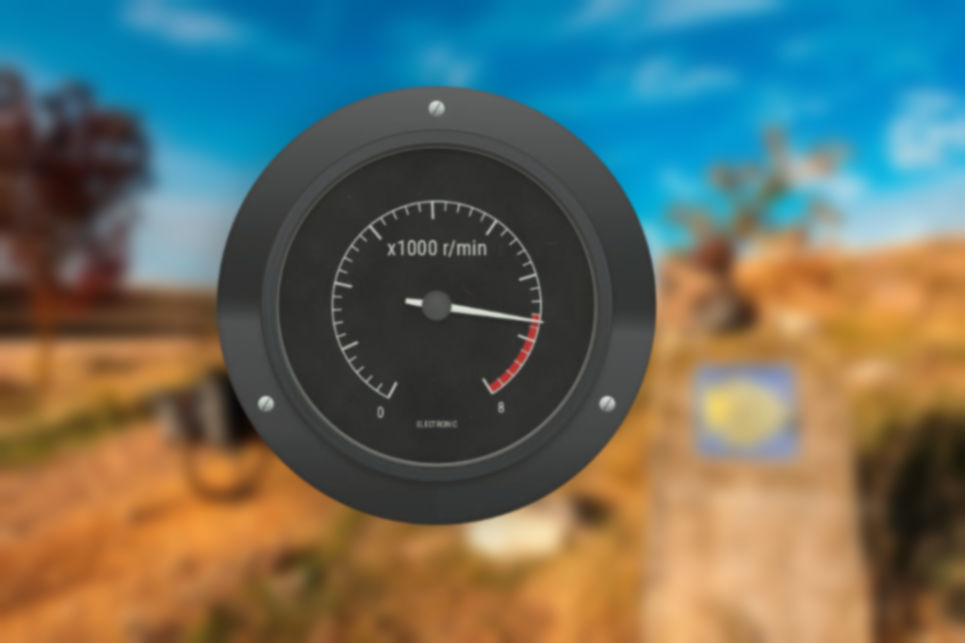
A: 6700 (rpm)
